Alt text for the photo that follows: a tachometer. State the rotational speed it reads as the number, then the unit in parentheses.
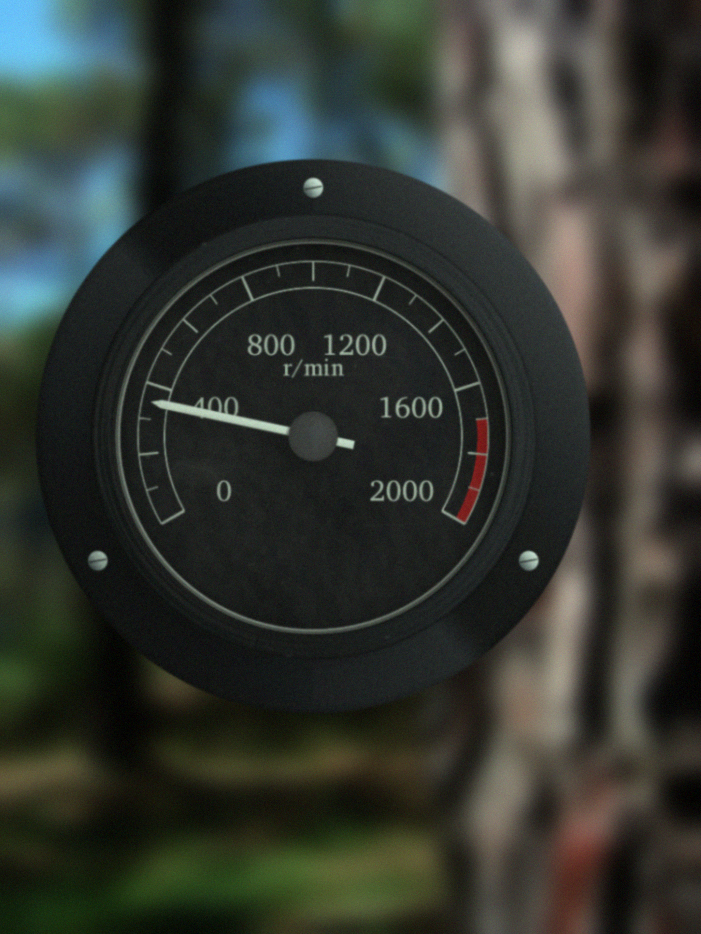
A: 350 (rpm)
